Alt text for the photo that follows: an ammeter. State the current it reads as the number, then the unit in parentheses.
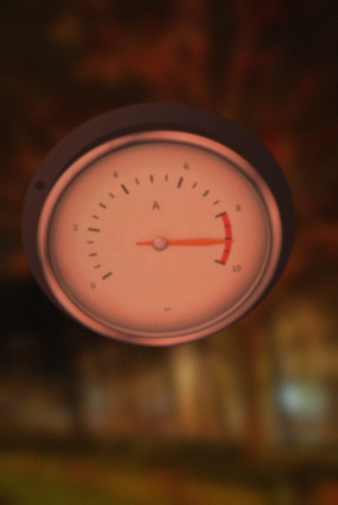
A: 9 (A)
